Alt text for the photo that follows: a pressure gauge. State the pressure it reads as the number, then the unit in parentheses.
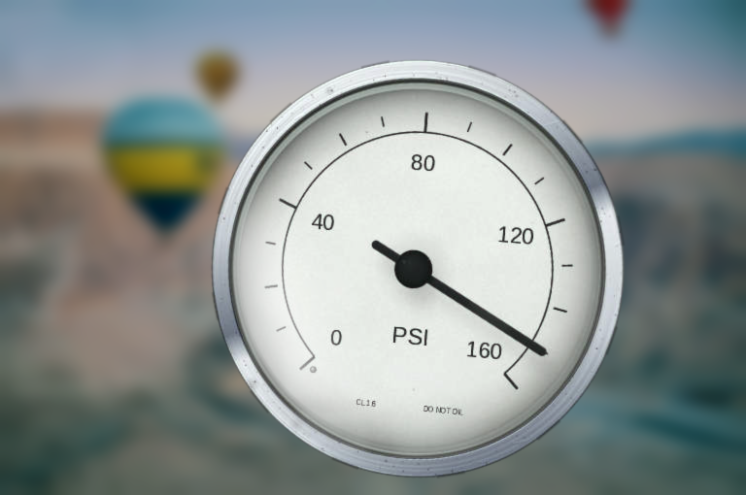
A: 150 (psi)
